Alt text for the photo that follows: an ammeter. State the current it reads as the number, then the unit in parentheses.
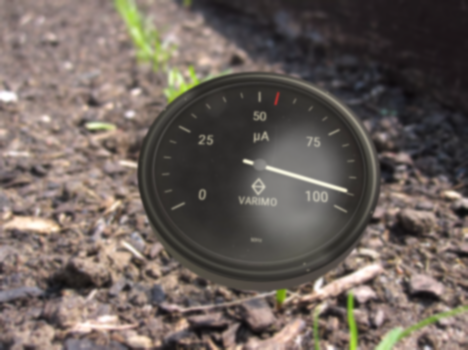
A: 95 (µA)
